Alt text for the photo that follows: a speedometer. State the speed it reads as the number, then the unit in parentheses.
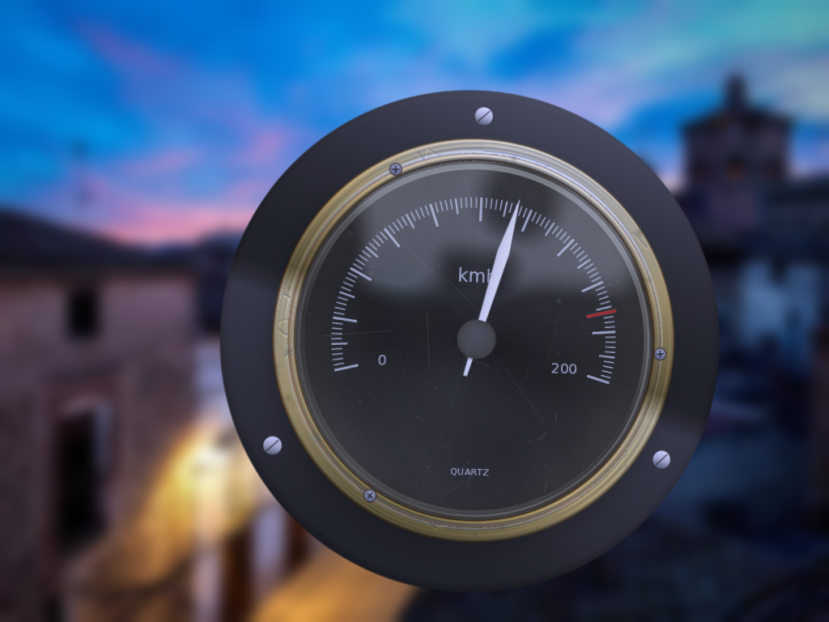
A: 114 (km/h)
